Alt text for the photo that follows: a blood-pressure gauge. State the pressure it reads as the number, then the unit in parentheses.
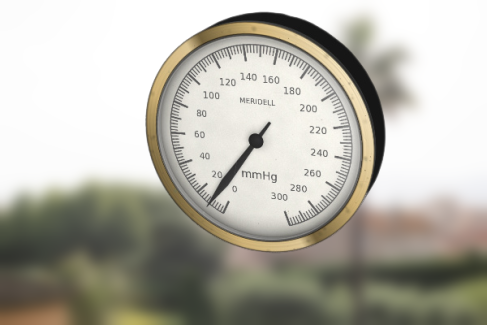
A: 10 (mmHg)
